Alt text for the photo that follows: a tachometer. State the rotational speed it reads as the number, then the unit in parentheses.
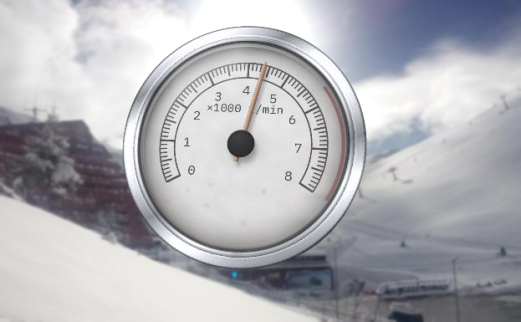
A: 4400 (rpm)
